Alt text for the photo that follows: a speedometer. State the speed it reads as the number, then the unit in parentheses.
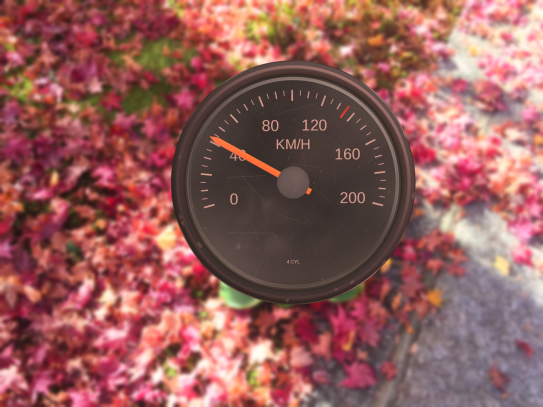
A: 42.5 (km/h)
